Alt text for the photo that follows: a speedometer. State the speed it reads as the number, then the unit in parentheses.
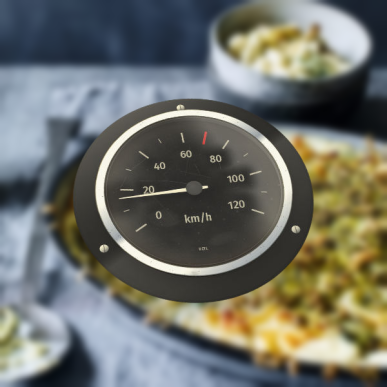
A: 15 (km/h)
